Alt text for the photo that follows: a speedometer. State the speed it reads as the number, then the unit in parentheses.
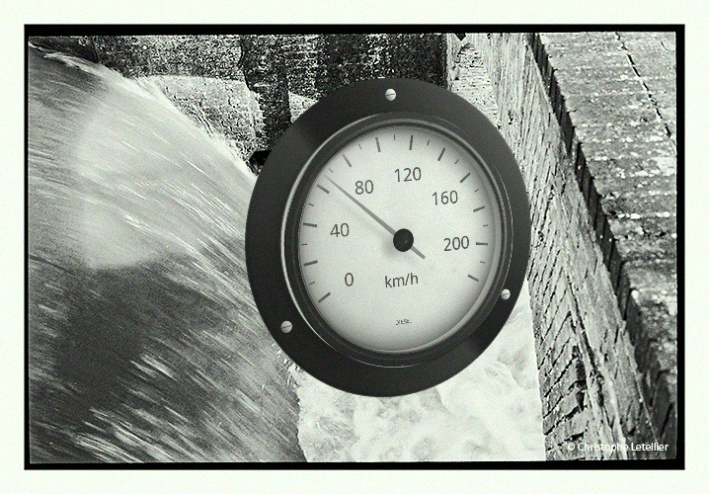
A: 65 (km/h)
